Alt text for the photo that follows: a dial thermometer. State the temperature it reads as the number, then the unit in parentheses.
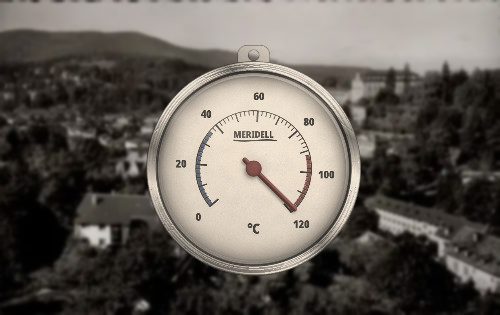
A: 118 (°C)
